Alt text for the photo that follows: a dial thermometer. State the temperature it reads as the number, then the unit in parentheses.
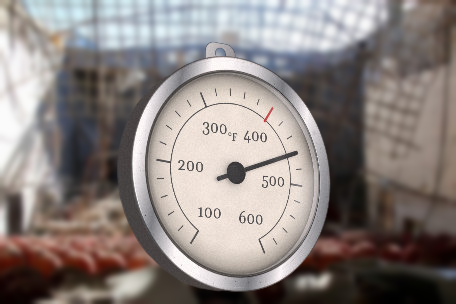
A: 460 (°F)
